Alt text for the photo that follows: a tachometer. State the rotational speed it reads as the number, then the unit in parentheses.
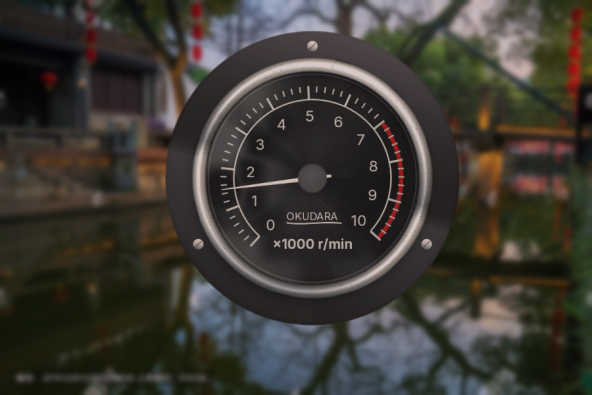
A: 1500 (rpm)
